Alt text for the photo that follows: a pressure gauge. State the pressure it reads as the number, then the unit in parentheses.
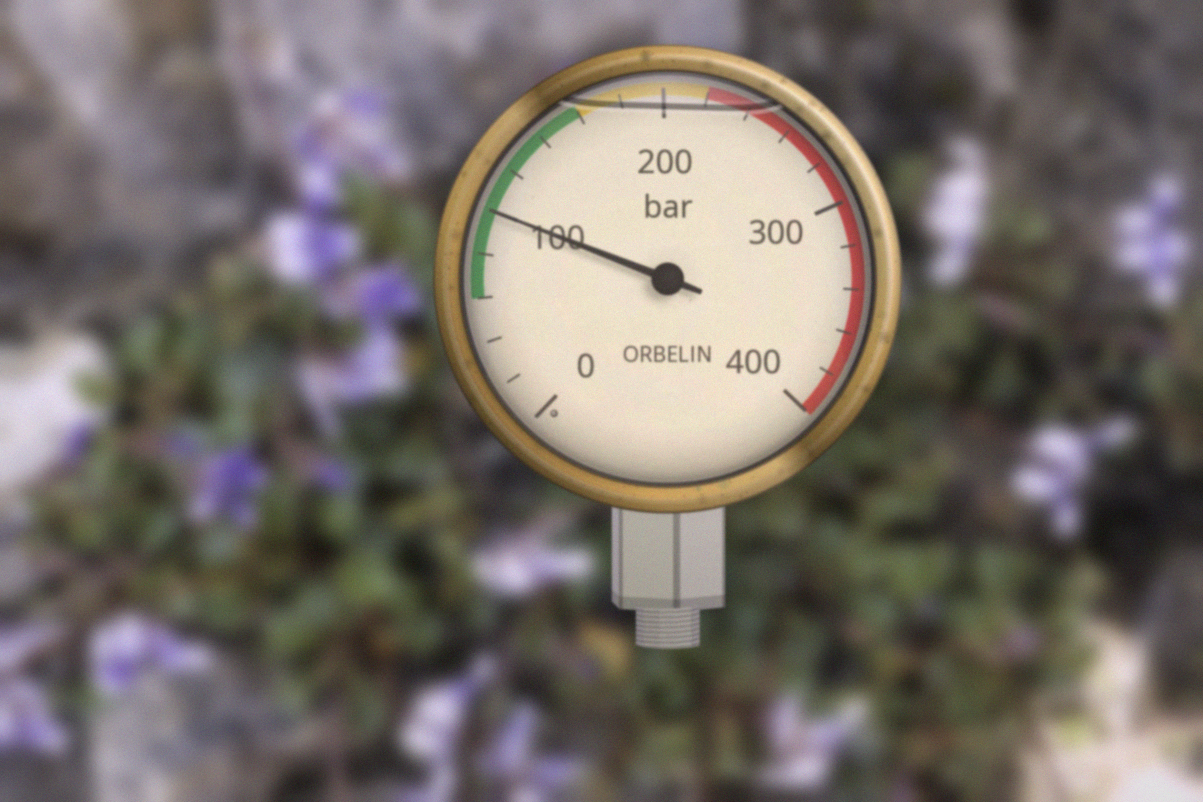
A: 100 (bar)
